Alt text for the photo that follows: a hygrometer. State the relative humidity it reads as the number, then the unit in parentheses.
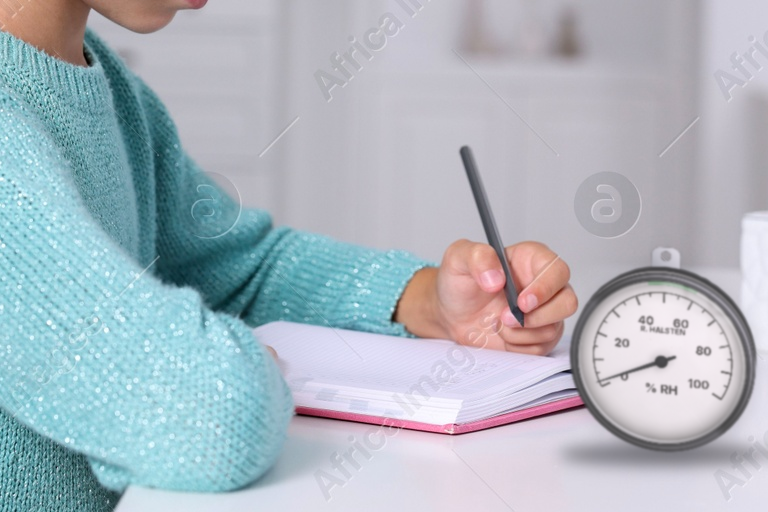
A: 2.5 (%)
